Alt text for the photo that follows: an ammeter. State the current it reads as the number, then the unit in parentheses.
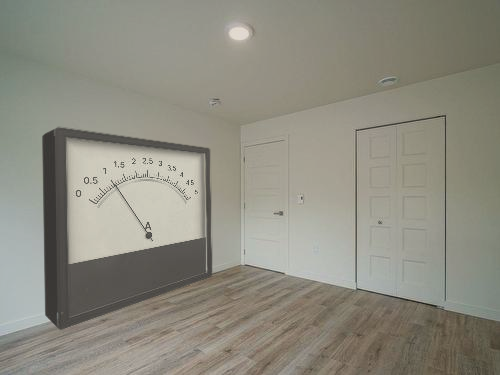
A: 1 (A)
